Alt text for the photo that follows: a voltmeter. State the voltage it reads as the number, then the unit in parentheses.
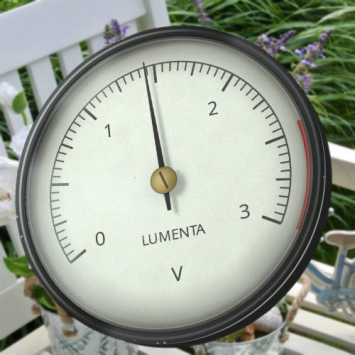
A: 1.45 (V)
